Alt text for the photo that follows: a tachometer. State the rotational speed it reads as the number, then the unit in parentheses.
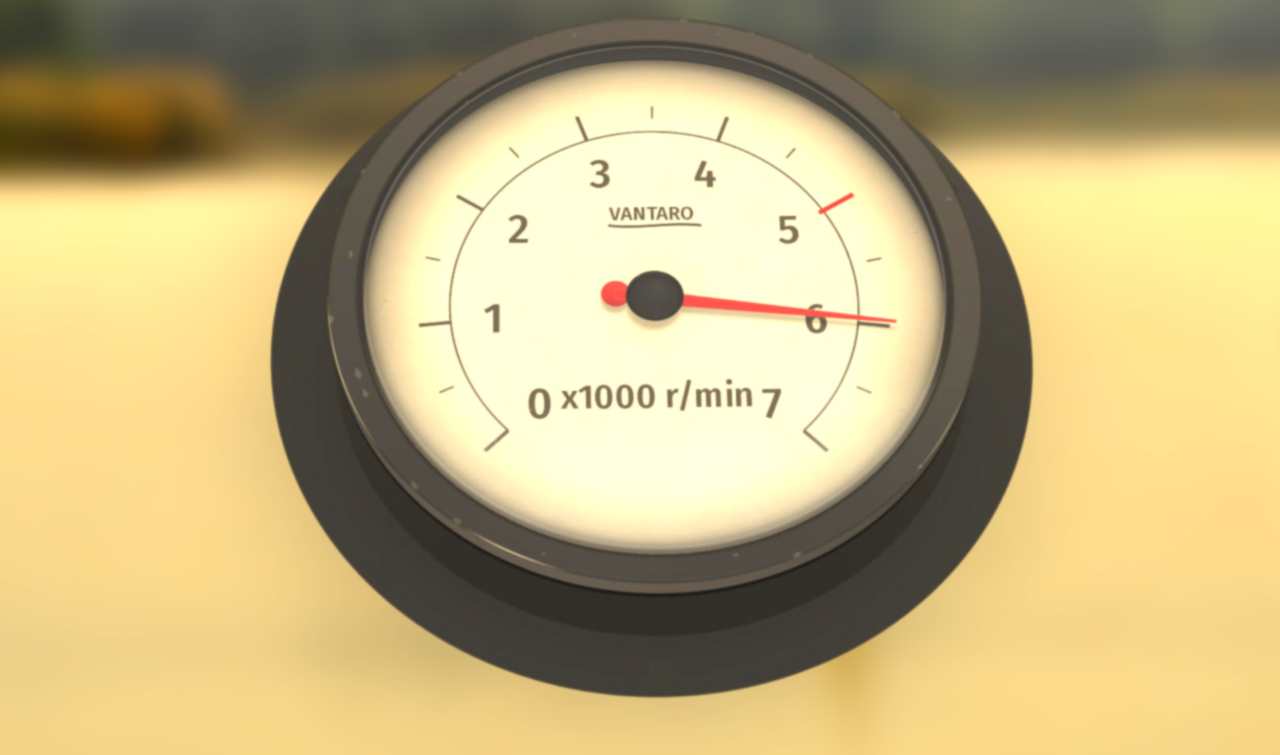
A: 6000 (rpm)
